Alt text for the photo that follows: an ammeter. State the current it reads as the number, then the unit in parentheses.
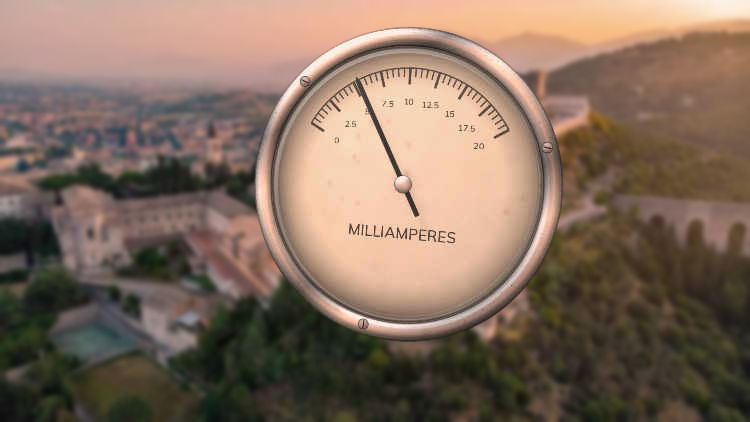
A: 5.5 (mA)
